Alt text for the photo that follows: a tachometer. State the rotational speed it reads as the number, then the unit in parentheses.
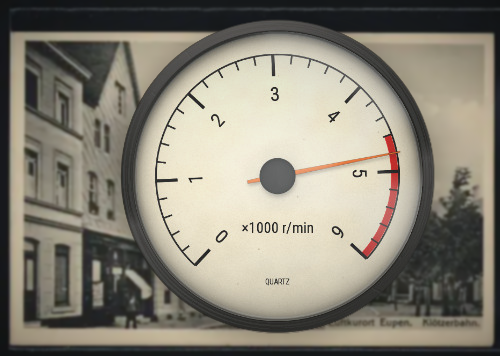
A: 4800 (rpm)
